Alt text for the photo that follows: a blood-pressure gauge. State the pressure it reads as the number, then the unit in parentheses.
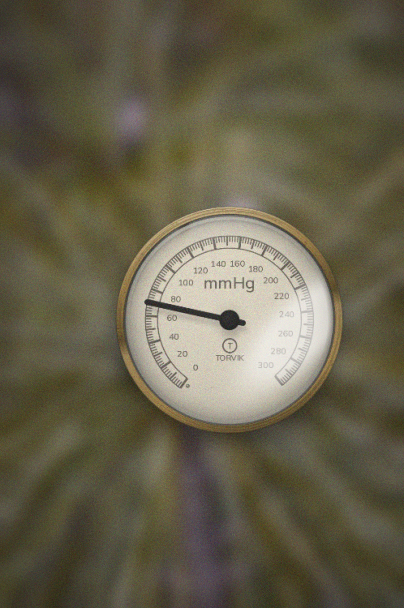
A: 70 (mmHg)
